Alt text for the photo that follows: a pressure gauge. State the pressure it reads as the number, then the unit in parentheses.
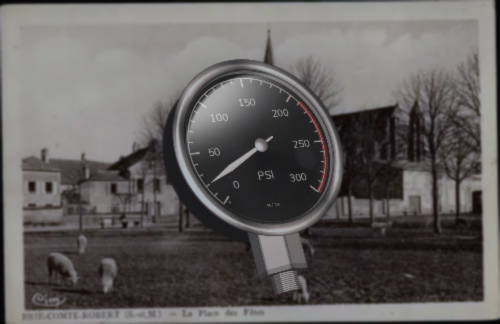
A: 20 (psi)
